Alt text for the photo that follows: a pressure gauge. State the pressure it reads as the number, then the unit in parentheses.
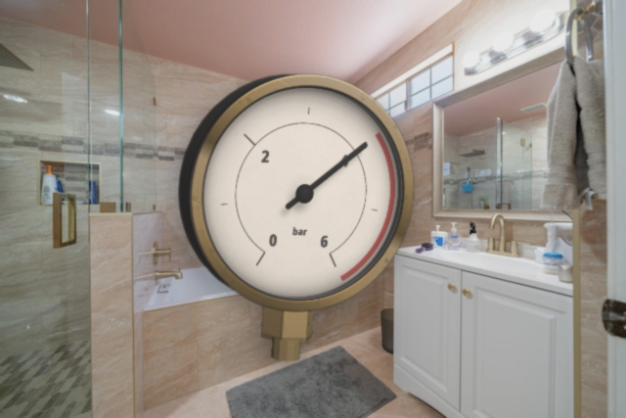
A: 4 (bar)
